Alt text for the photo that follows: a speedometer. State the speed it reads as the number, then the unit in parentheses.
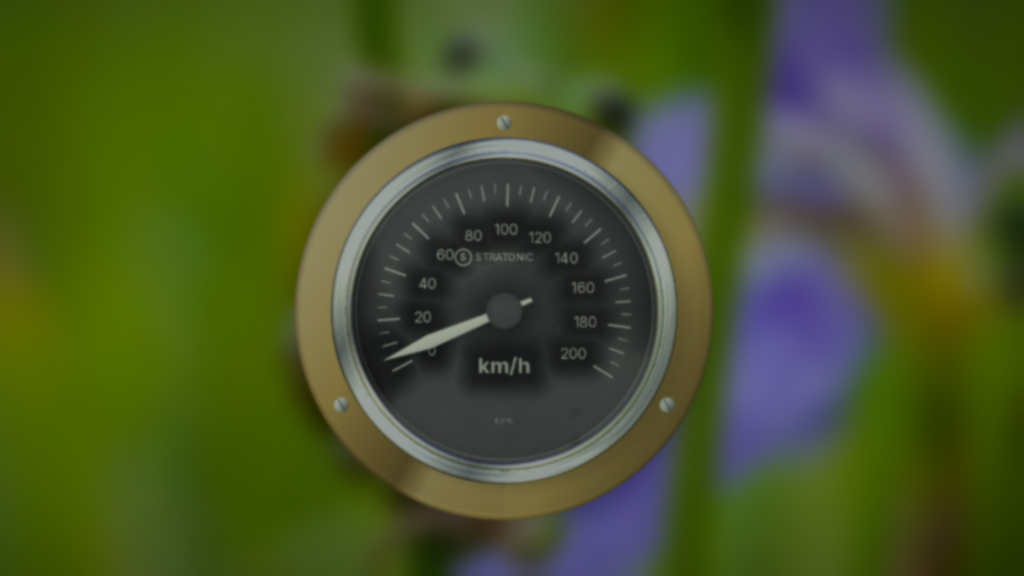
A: 5 (km/h)
